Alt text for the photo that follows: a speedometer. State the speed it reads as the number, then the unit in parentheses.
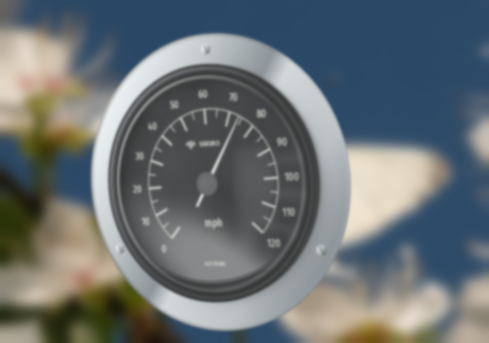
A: 75 (mph)
